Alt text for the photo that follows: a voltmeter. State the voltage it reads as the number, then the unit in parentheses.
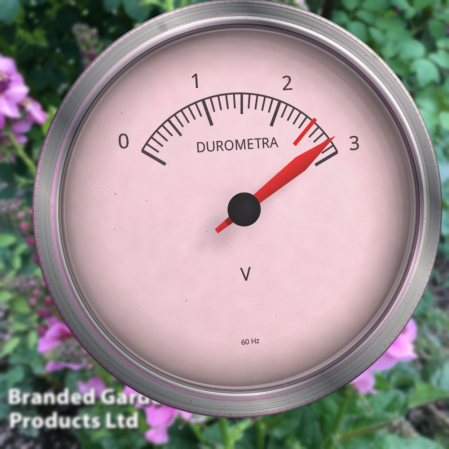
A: 2.8 (V)
